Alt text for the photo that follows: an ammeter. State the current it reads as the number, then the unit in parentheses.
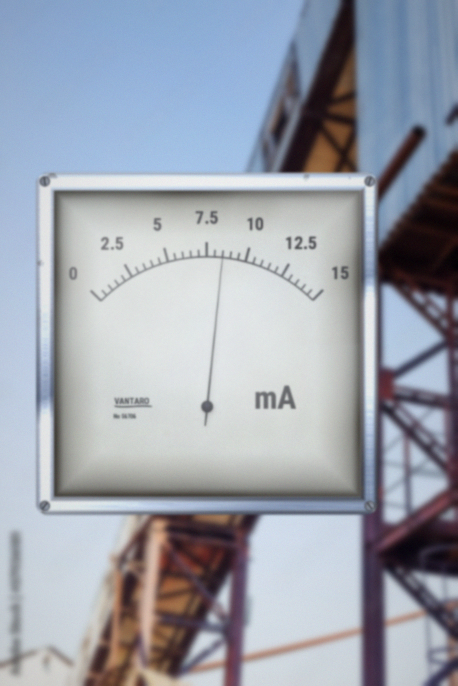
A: 8.5 (mA)
